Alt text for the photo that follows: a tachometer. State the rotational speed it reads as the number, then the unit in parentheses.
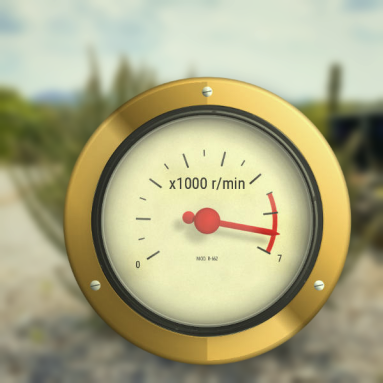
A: 6500 (rpm)
